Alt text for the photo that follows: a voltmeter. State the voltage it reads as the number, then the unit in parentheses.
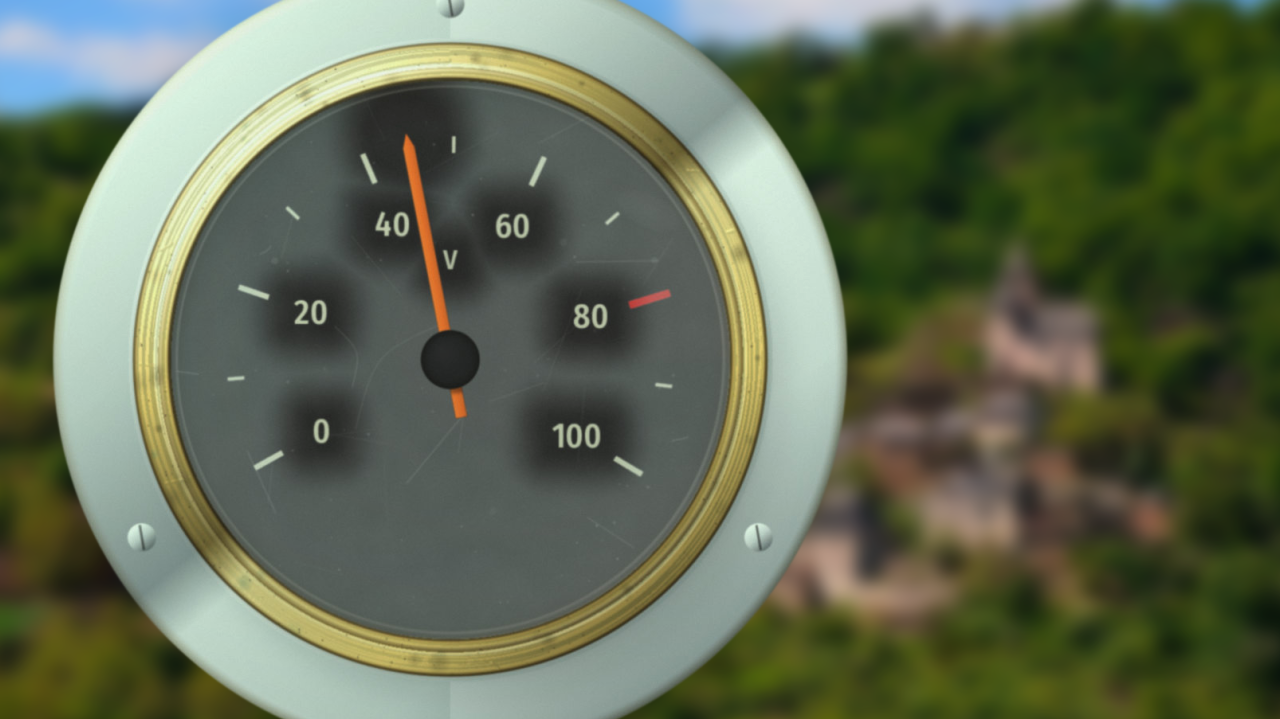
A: 45 (V)
